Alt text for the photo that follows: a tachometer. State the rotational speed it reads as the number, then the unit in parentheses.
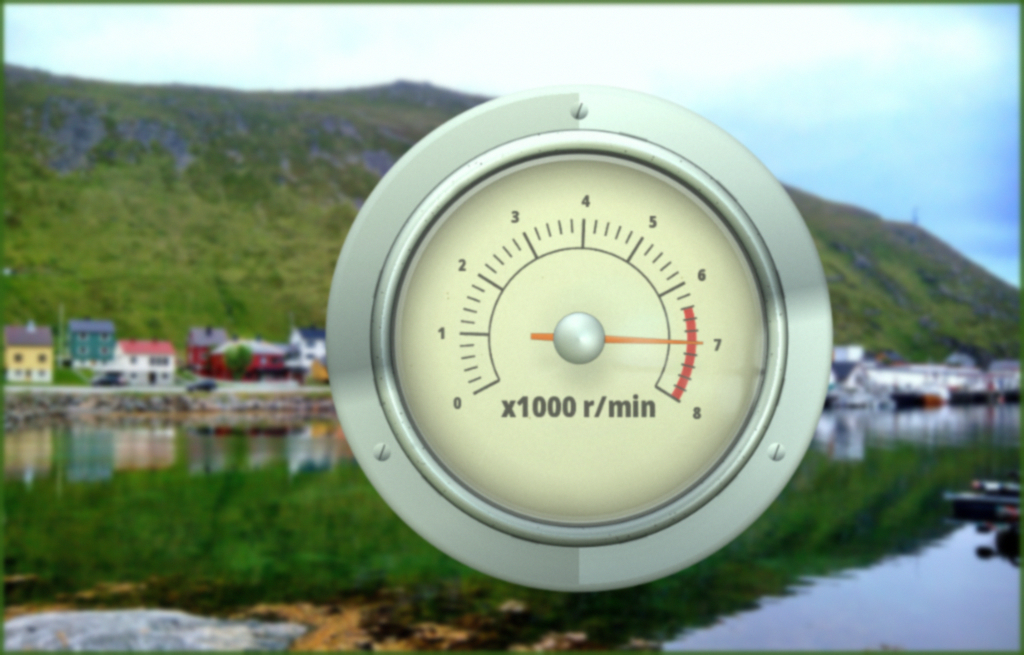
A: 7000 (rpm)
